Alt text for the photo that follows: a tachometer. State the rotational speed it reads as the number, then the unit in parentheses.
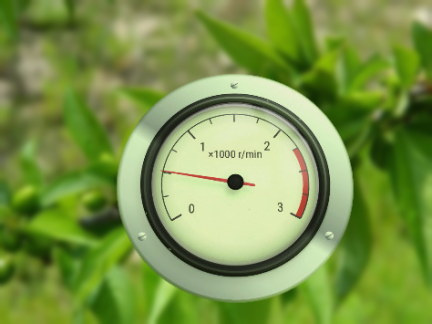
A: 500 (rpm)
